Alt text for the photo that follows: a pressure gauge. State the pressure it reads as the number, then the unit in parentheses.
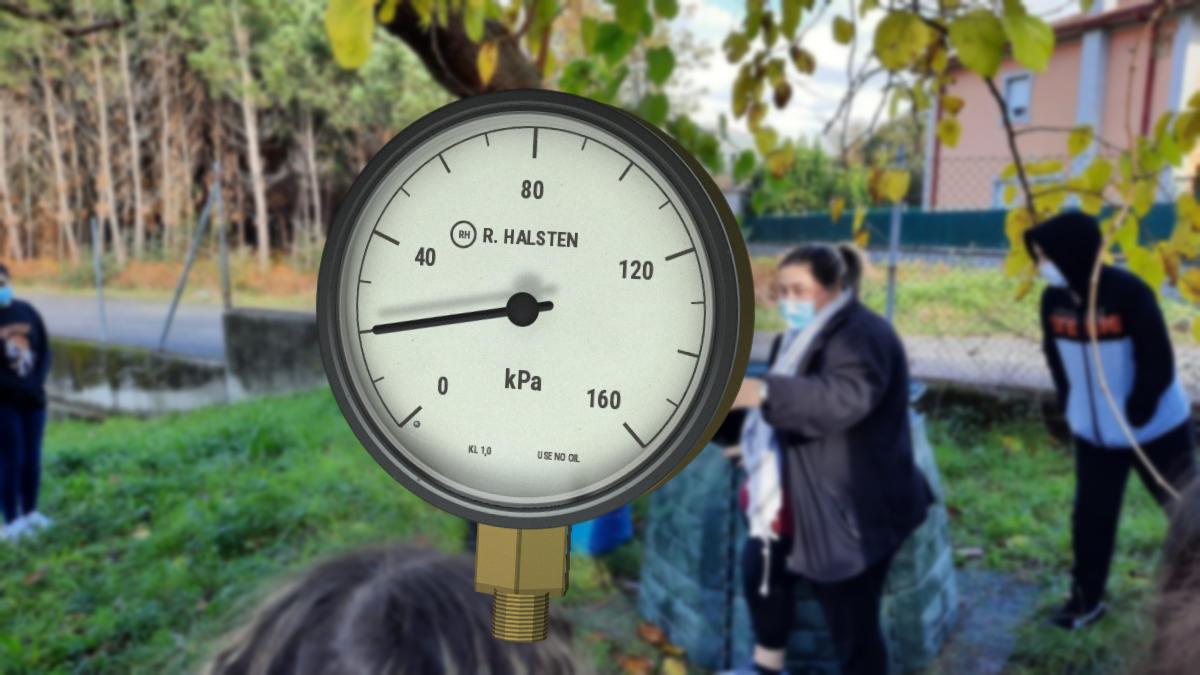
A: 20 (kPa)
